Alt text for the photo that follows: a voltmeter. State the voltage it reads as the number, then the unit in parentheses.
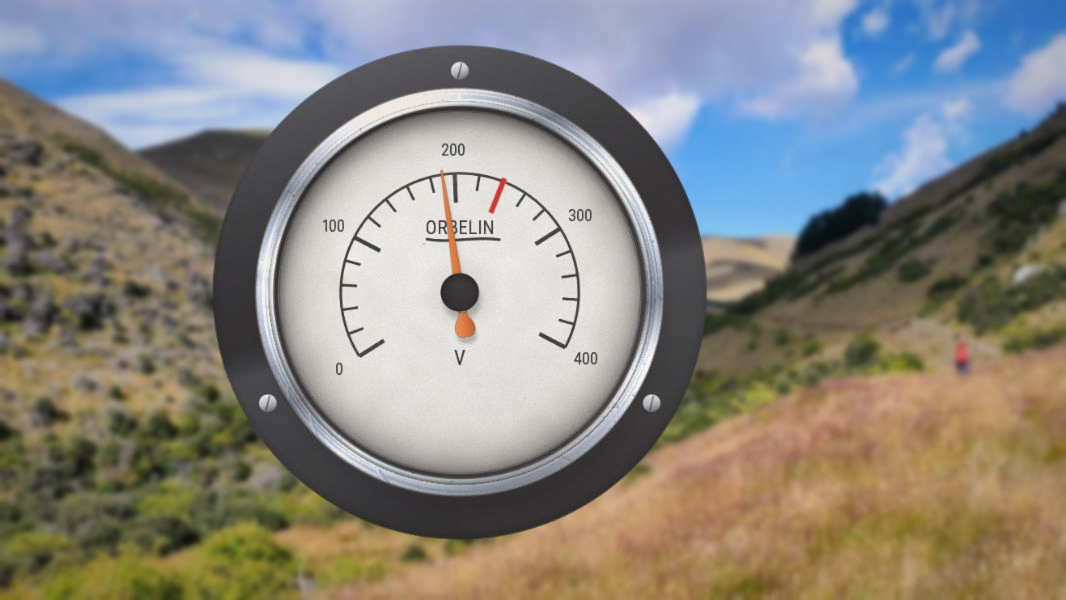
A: 190 (V)
